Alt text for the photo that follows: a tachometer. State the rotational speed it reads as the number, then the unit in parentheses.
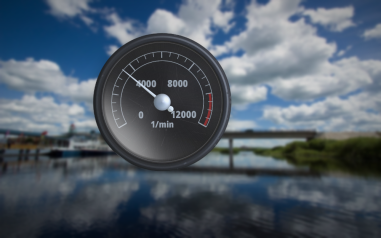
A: 3500 (rpm)
